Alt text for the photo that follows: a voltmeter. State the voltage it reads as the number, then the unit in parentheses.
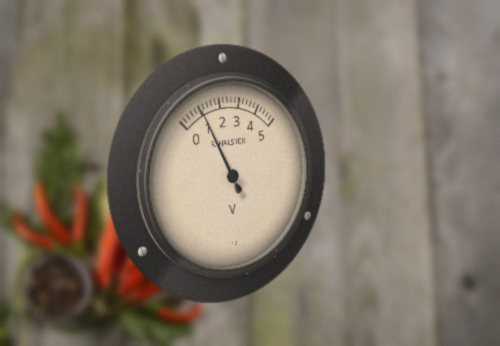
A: 1 (V)
